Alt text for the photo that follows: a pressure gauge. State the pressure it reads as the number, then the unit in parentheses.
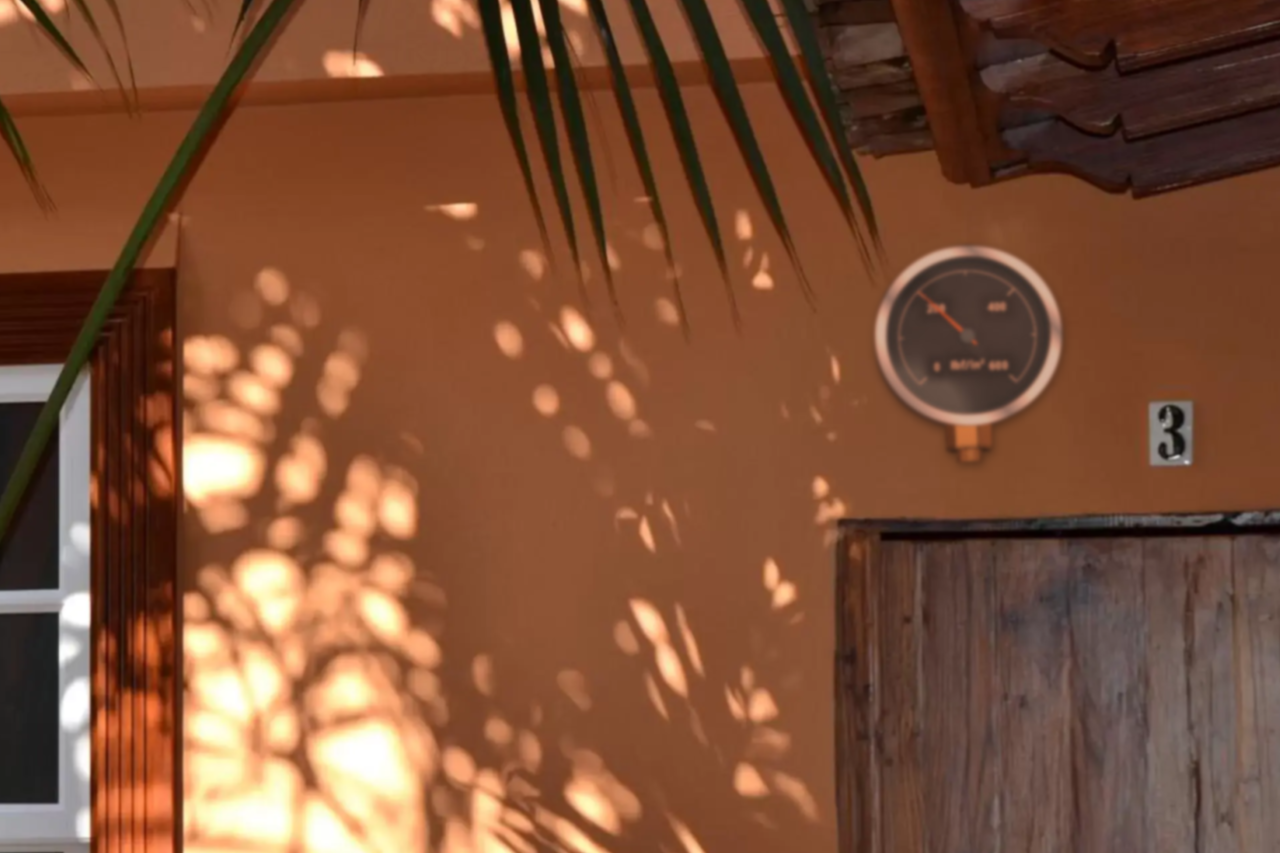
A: 200 (psi)
